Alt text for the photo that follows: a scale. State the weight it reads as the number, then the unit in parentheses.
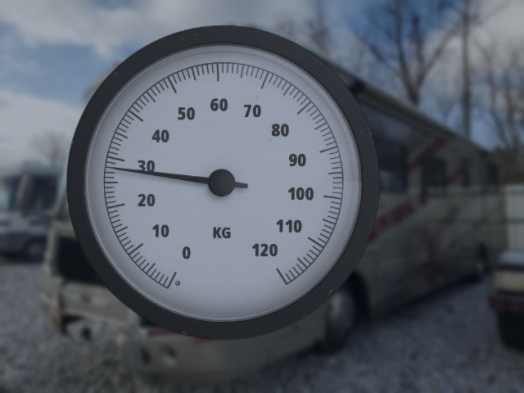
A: 28 (kg)
